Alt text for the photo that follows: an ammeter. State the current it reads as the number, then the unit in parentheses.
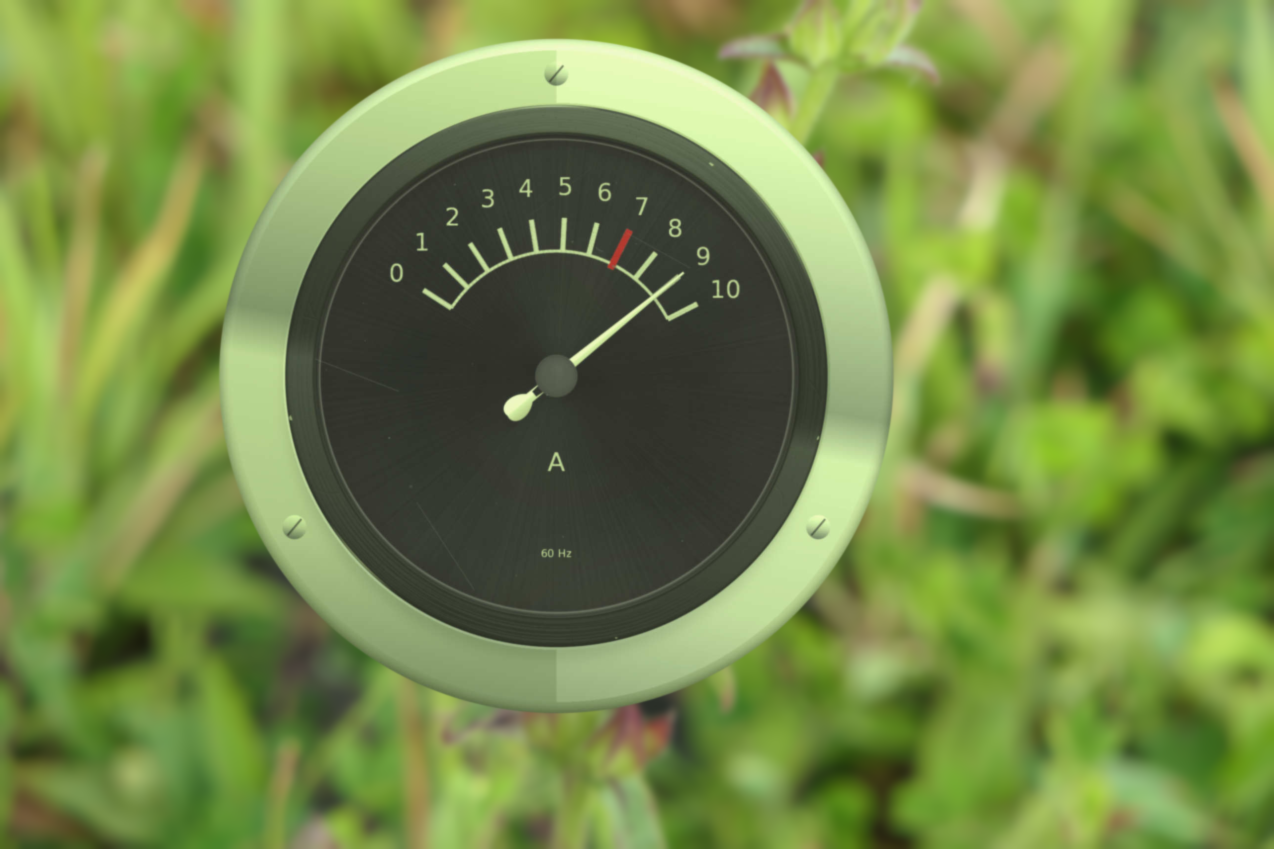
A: 9 (A)
